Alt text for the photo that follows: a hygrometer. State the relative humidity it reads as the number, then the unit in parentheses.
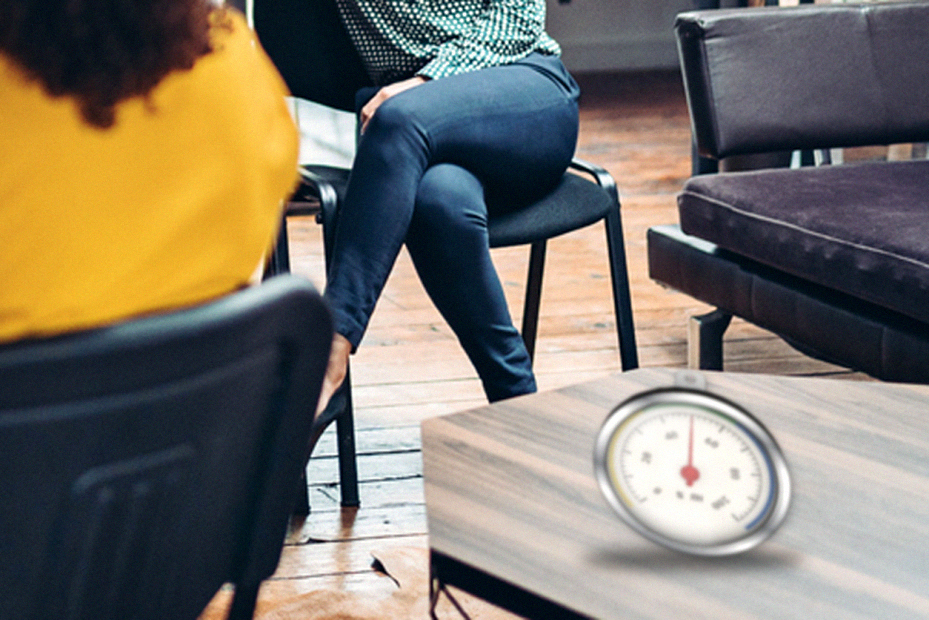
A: 50 (%)
